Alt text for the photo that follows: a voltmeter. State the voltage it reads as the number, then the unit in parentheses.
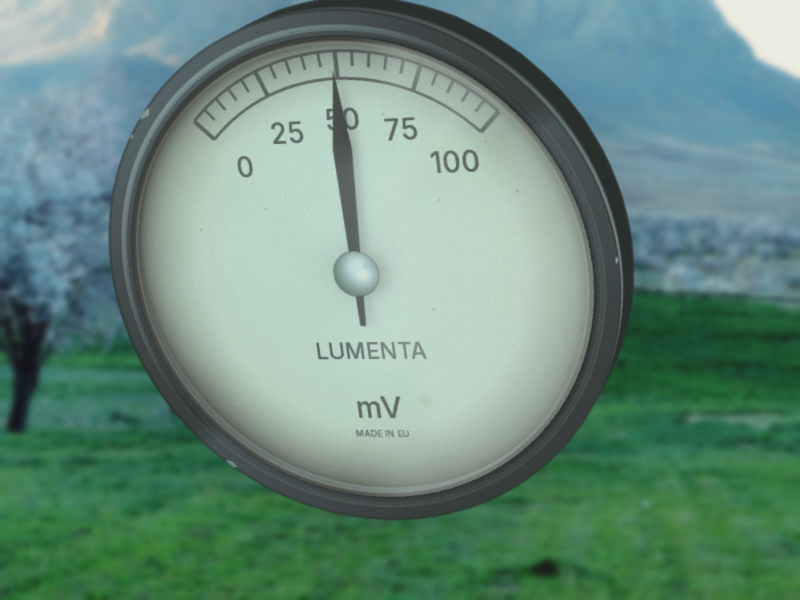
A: 50 (mV)
